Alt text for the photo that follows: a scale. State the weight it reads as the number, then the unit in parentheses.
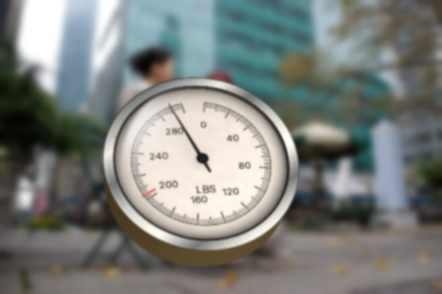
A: 290 (lb)
